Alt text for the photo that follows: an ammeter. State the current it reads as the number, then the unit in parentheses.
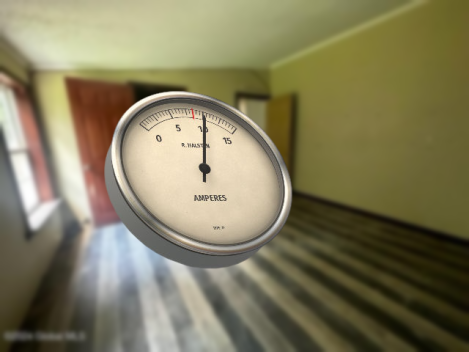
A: 10 (A)
